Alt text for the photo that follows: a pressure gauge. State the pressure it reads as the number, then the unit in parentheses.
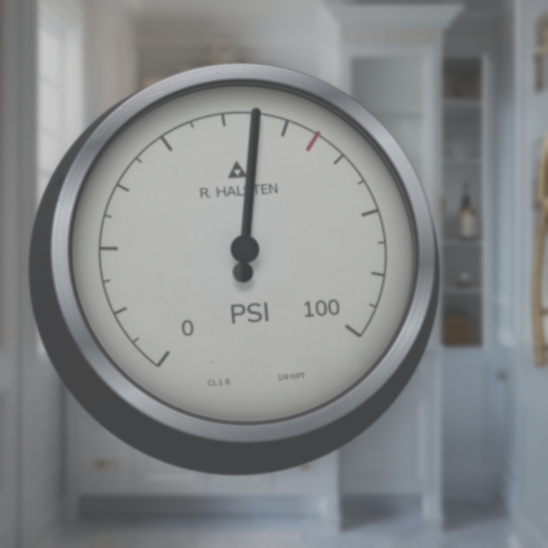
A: 55 (psi)
